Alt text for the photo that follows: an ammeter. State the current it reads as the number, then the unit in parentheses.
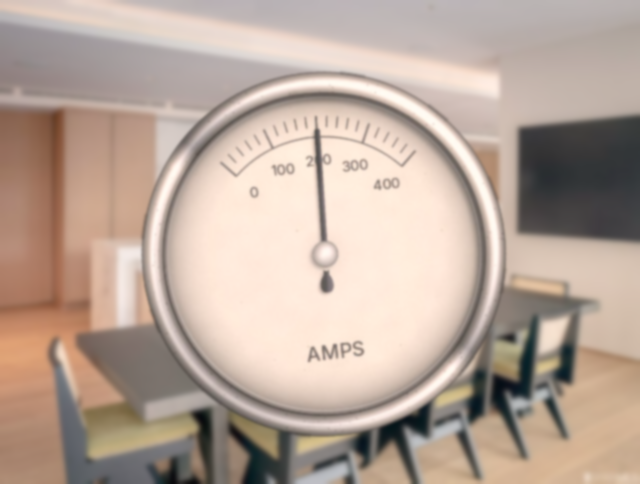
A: 200 (A)
